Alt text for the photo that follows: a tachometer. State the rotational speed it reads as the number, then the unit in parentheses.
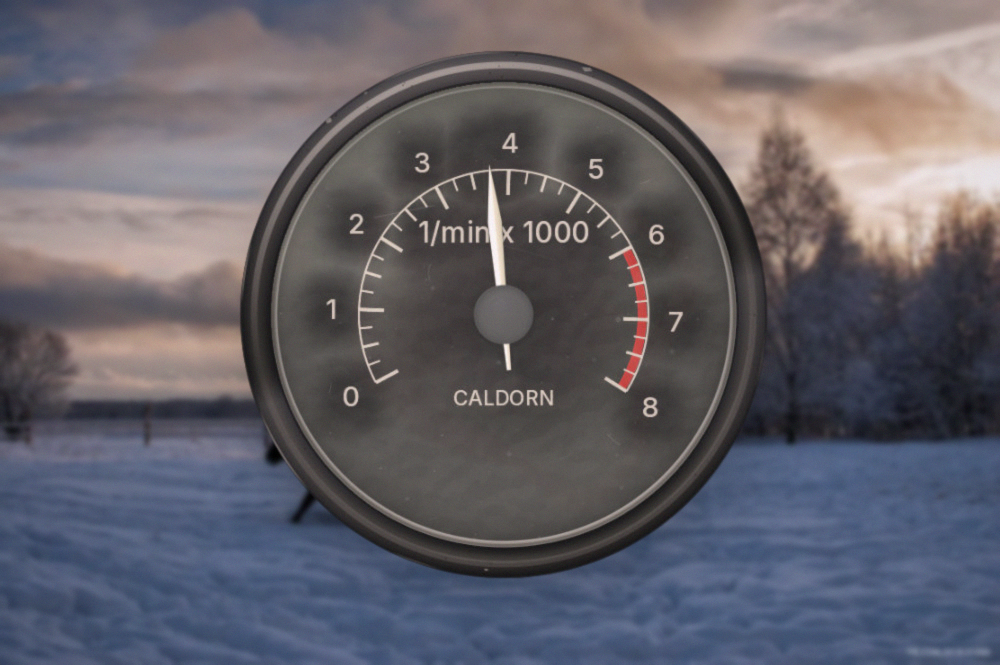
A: 3750 (rpm)
